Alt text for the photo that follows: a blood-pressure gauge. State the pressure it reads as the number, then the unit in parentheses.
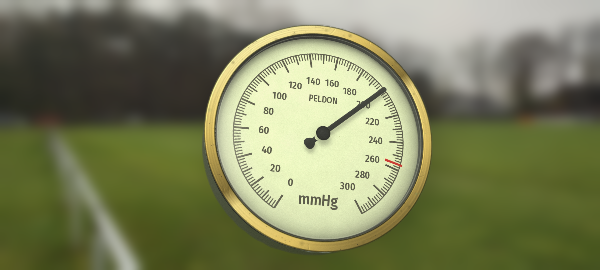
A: 200 (mmHg)
